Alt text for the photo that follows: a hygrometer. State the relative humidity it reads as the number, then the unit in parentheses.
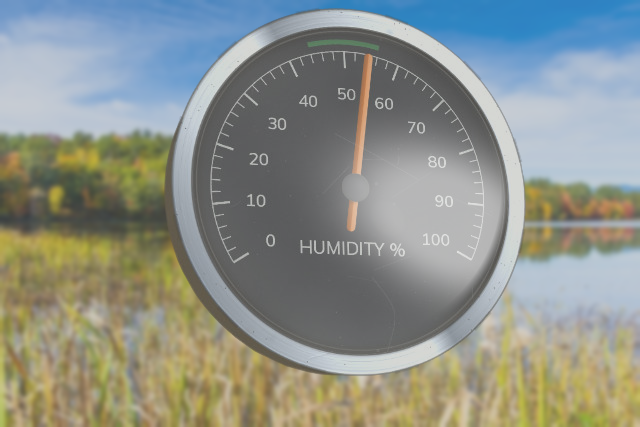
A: 54 (%)
